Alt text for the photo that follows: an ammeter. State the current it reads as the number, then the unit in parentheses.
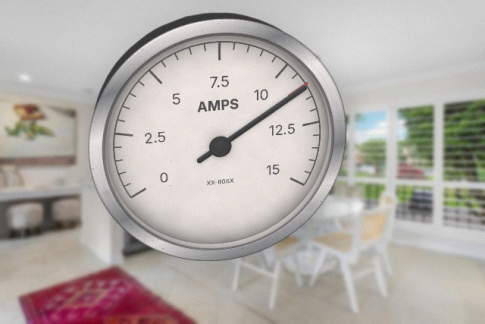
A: 11 (A)
